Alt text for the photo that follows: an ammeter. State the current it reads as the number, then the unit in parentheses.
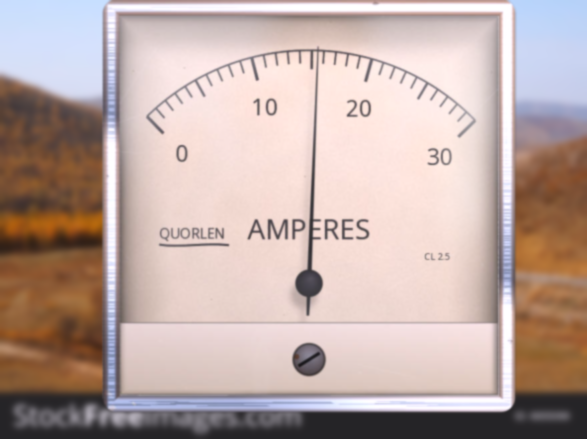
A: 15.5 (A)
